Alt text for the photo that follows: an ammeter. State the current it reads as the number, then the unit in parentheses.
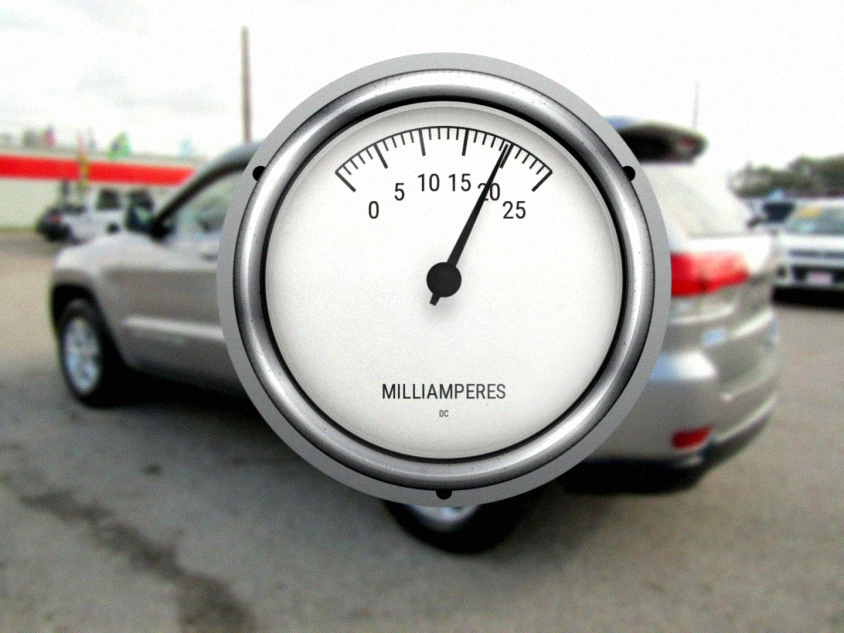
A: 19.5 (mA)
